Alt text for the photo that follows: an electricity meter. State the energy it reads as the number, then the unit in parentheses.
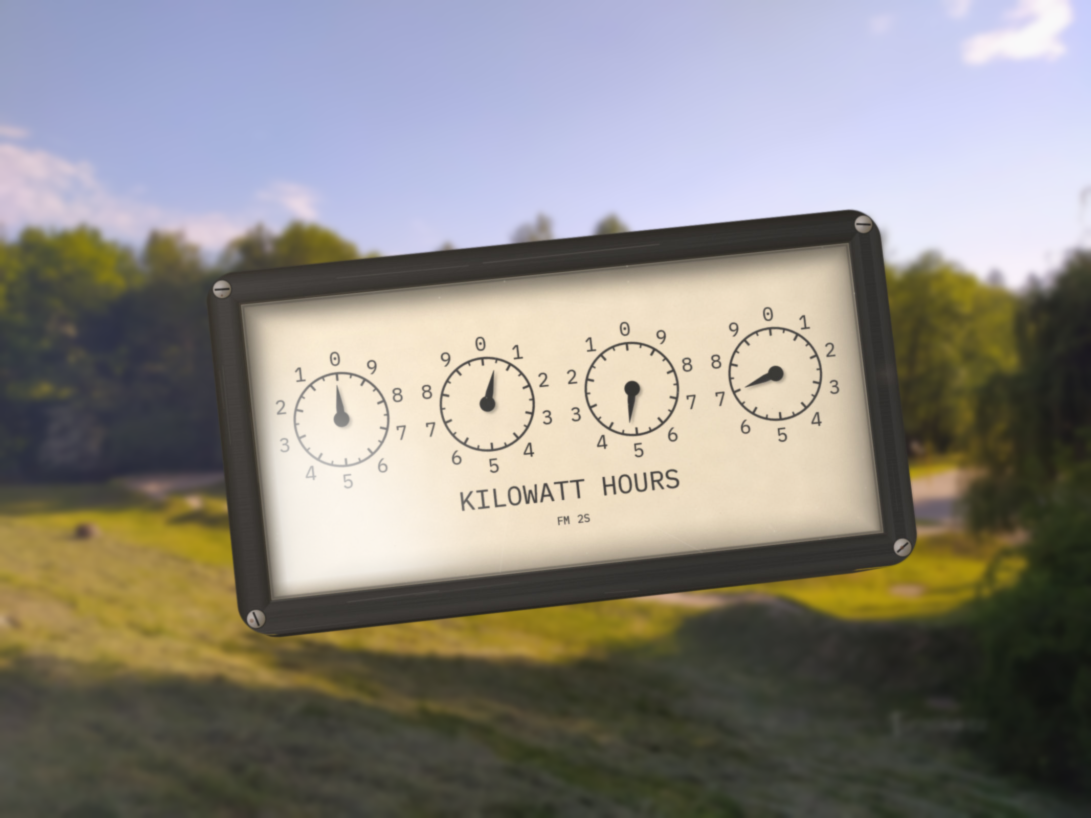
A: 47 (kWh)
